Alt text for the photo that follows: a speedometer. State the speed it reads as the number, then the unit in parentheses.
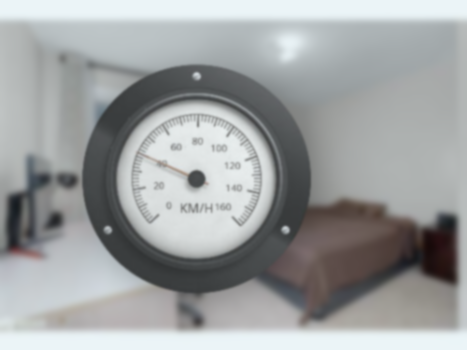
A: 40 (km/h)
